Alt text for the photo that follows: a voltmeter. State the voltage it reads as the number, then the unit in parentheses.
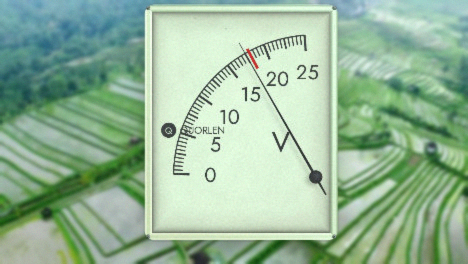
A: 17.5 (V)
